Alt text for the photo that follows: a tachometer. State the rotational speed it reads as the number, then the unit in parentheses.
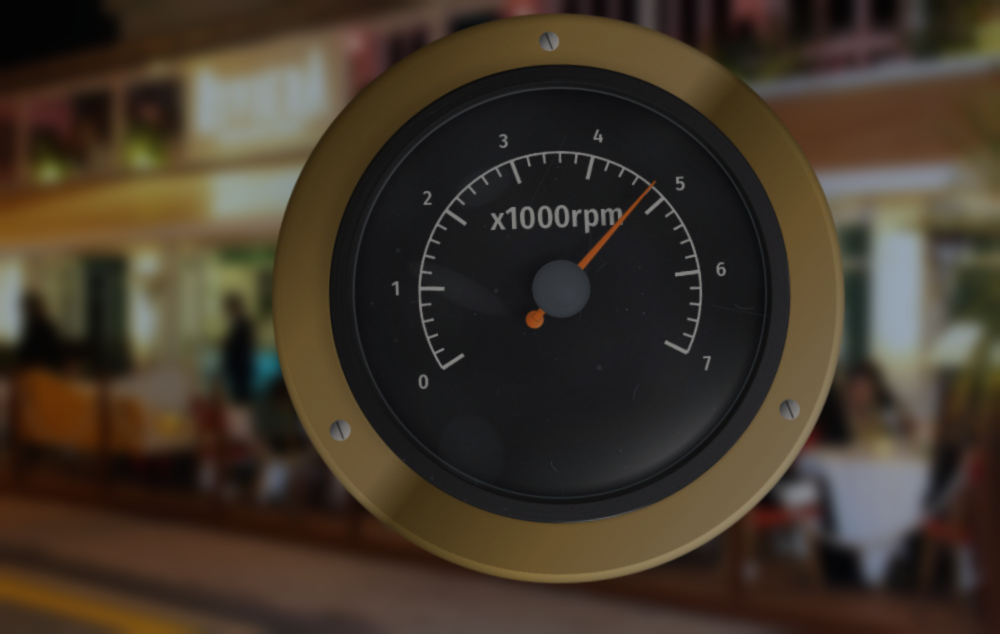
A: 4800 (rpm)
